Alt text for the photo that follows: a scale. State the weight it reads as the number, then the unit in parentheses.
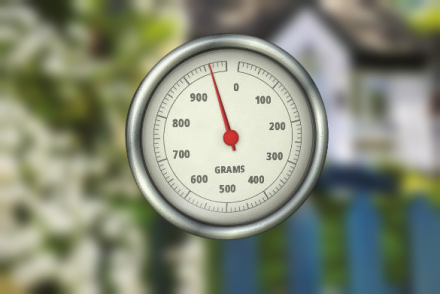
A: 960 (g)
